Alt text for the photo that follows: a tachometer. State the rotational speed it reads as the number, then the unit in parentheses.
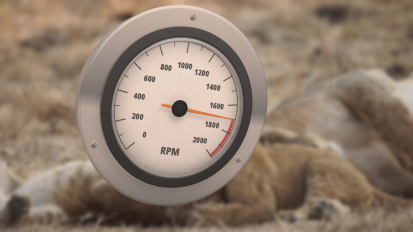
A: 1700 (rpm)
